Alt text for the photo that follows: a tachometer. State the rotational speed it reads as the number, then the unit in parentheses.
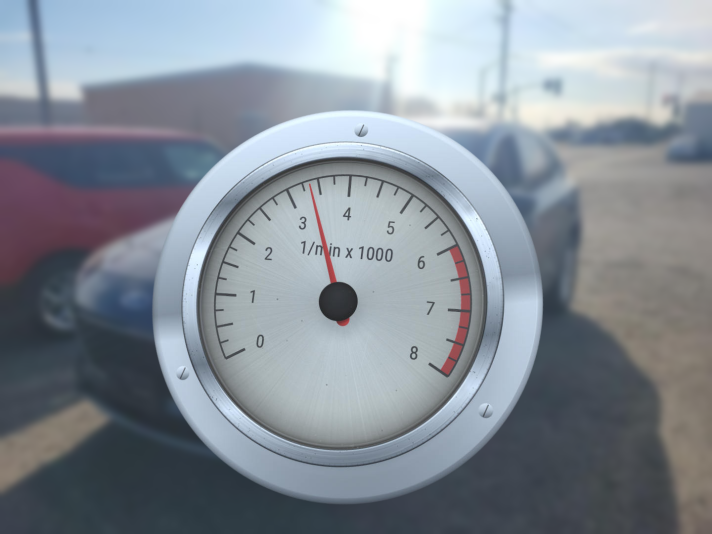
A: 3375 (rpm)
